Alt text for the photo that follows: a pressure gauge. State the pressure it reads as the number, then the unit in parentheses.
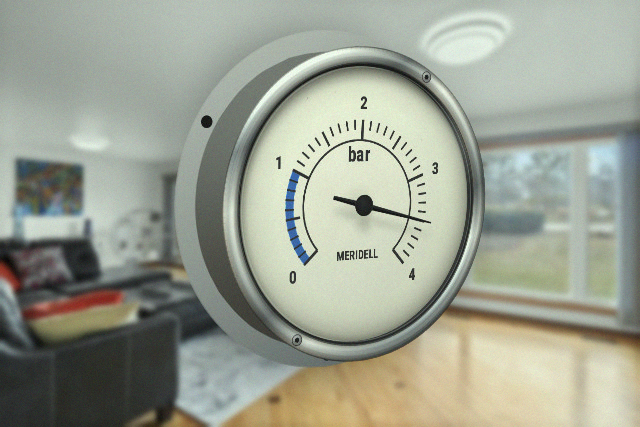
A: 3.5 (bar)
